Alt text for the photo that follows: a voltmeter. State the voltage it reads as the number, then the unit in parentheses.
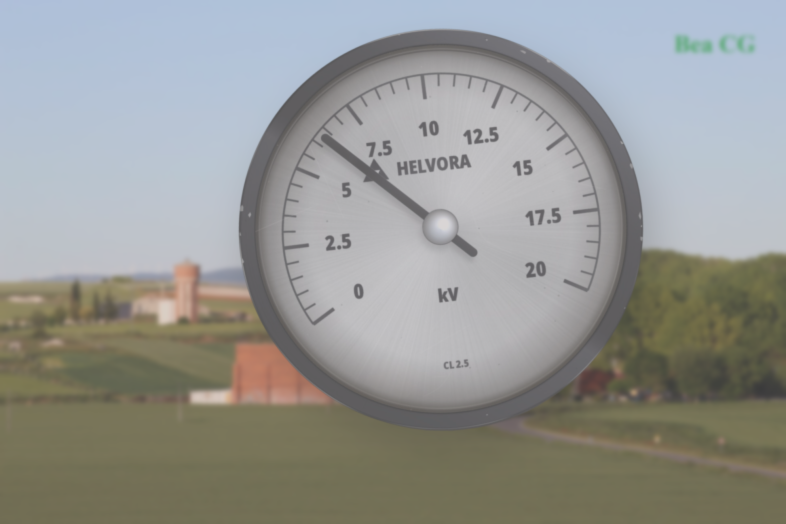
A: 6.25 (kV)
